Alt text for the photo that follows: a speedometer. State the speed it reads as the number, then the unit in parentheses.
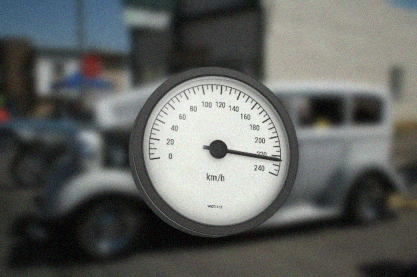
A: 225 (km/h)
